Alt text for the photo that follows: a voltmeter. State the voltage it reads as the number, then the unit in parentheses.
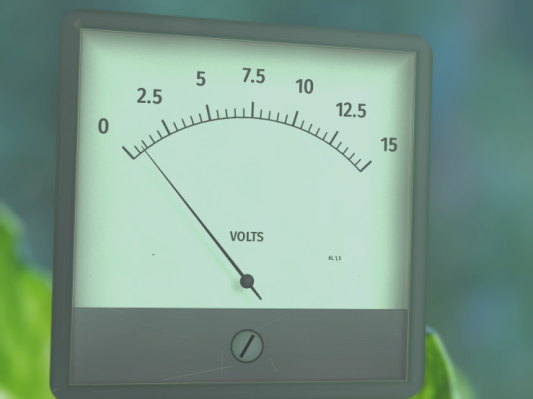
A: 0.75 (V)
